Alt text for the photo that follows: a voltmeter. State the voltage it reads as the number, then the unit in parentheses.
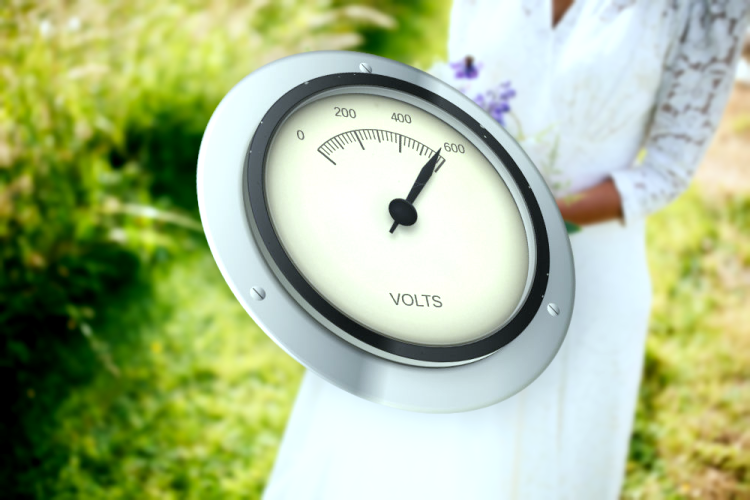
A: 560 (V)
